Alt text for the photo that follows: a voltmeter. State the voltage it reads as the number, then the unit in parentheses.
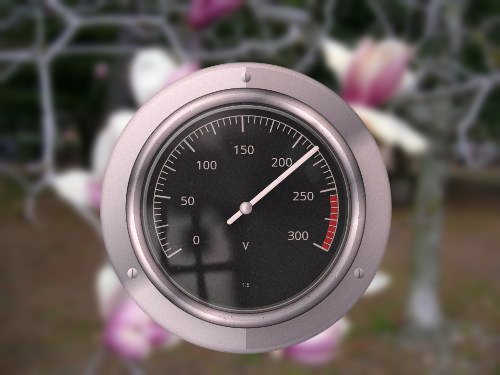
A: 215 (V)
